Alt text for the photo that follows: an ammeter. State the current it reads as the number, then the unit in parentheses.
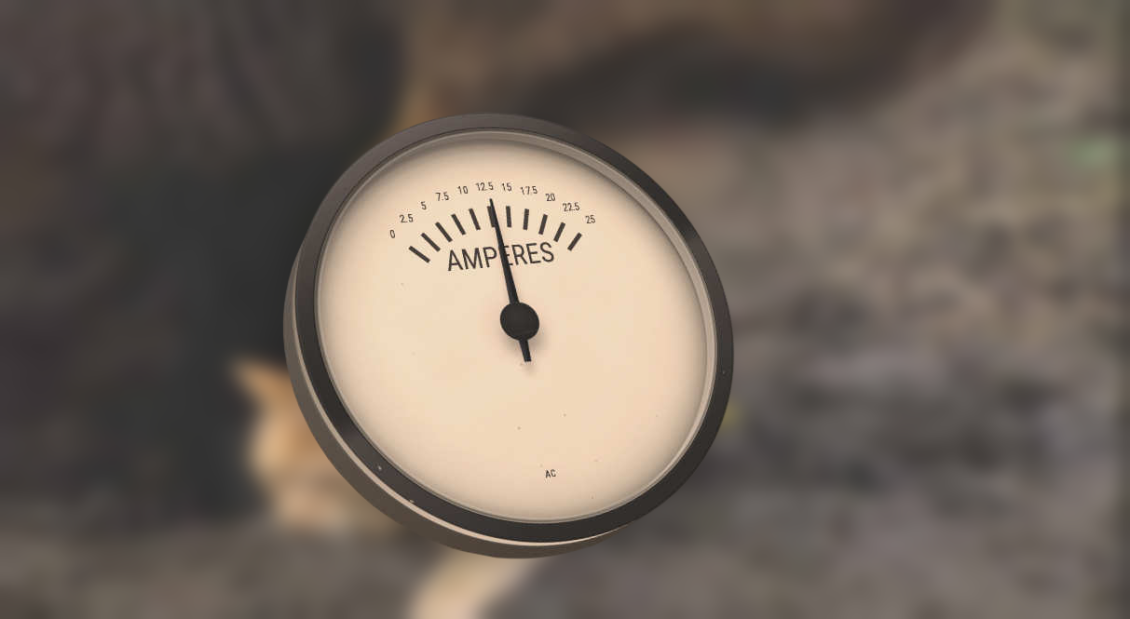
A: 12.5 (A)
